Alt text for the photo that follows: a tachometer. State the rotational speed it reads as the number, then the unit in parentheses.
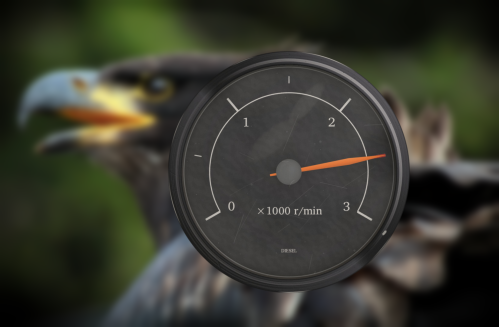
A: 2500 (rpm)
